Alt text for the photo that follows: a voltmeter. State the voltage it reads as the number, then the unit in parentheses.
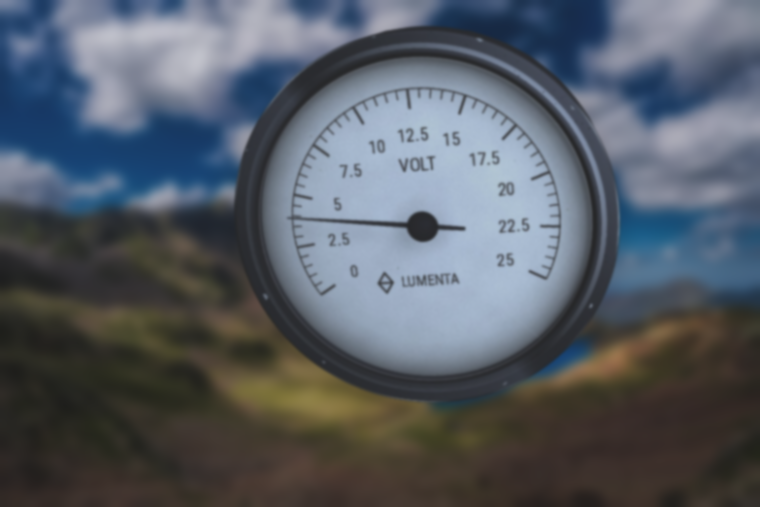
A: 4 (V)
